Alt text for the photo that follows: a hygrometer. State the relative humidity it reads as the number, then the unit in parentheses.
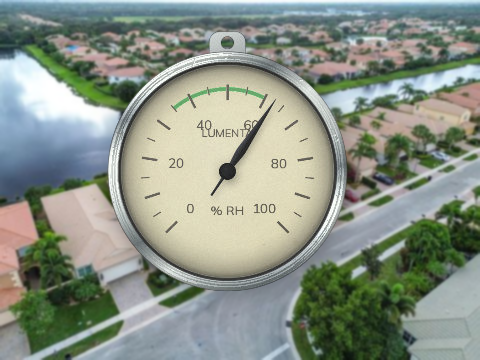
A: 62.5 (%)
